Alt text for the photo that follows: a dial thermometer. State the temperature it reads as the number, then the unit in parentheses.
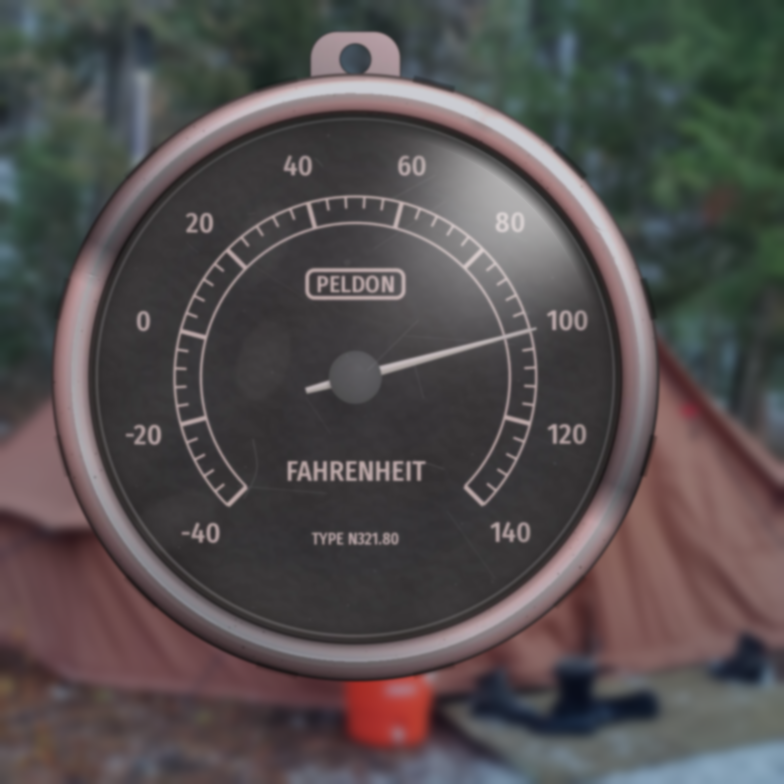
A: 100 (°F)
